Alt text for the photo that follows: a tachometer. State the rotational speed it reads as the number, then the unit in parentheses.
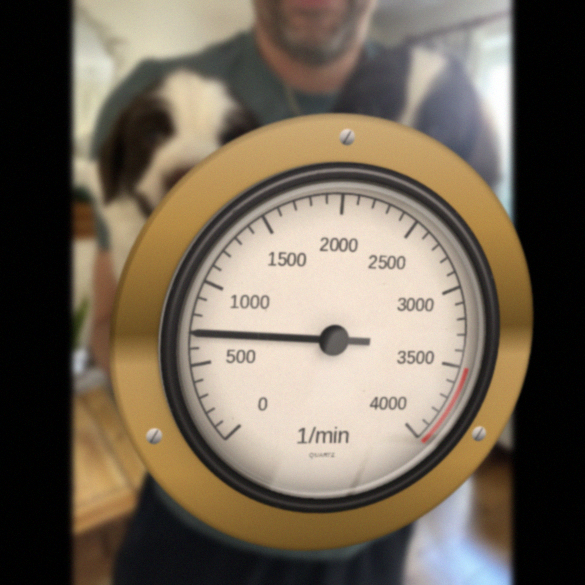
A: 700 (rpm)
